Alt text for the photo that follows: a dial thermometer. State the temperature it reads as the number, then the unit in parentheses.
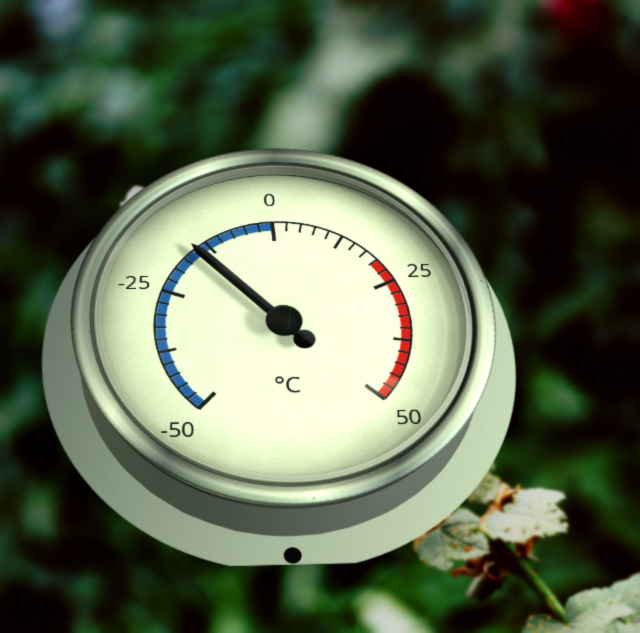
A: -15 (°C)
